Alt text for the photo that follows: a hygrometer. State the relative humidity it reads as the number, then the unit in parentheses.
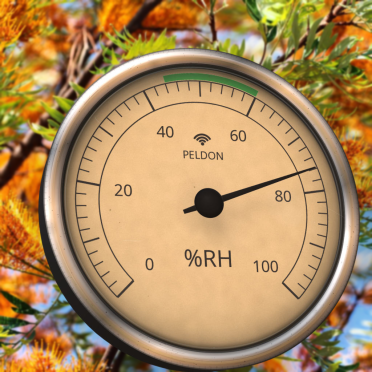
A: 76 (%)
